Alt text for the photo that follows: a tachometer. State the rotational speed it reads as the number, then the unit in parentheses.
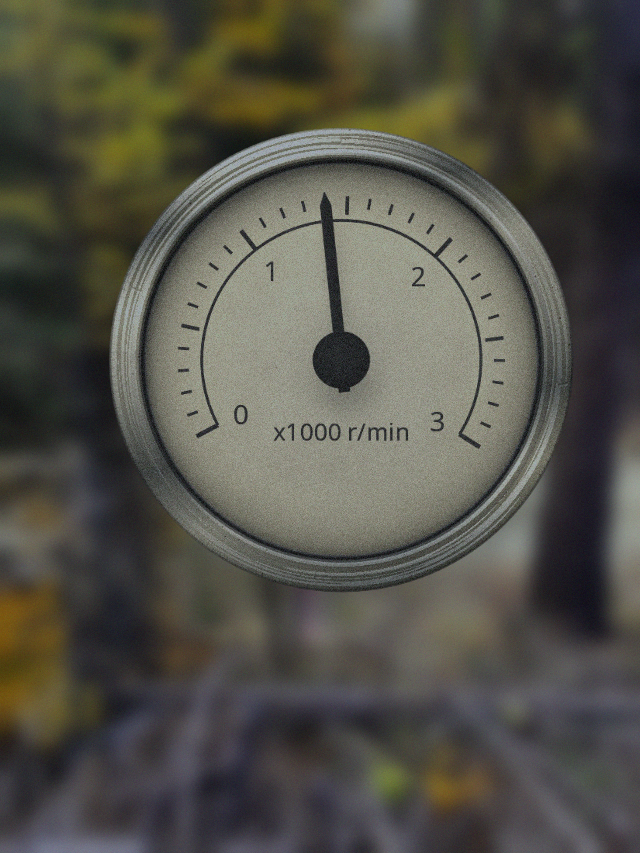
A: 1400 (rpm)
